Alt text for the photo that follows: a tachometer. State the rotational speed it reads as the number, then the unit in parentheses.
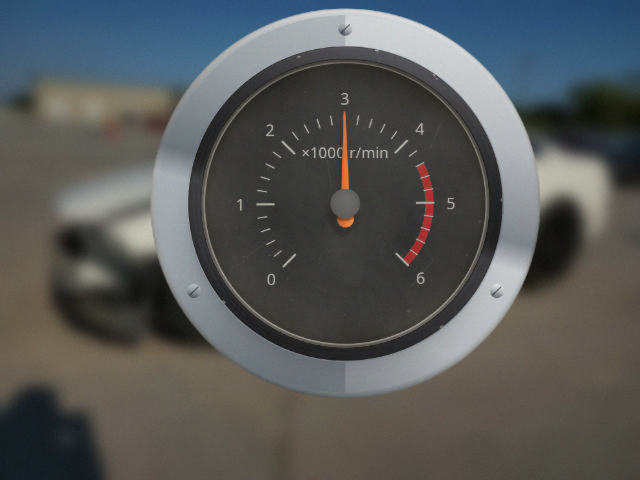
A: 3000 (rpm)
